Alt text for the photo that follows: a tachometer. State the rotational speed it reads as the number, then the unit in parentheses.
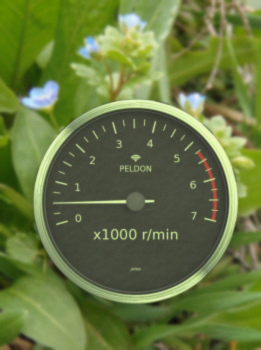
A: 500 (rpm)
